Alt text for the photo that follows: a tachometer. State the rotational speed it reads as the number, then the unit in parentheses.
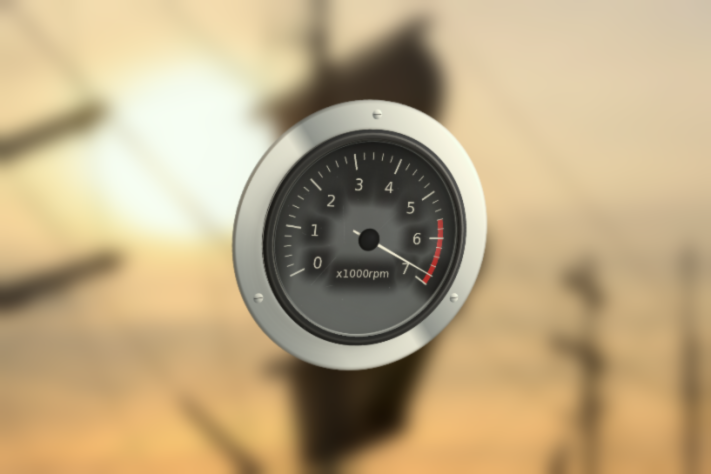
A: 6800 (rpm)
